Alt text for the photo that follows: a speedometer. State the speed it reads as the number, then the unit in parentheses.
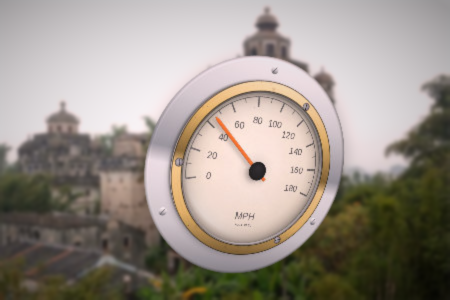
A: 45 (mph)
